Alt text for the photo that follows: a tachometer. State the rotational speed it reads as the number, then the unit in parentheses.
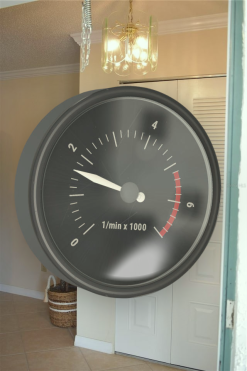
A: 1600 (rpm)
